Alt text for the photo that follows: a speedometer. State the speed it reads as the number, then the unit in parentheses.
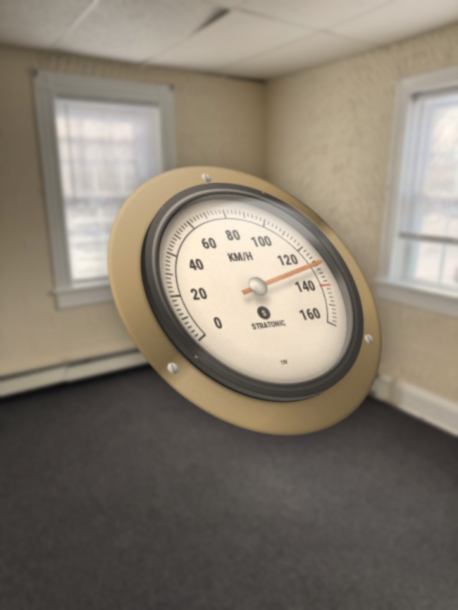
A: 130 (km/h)
